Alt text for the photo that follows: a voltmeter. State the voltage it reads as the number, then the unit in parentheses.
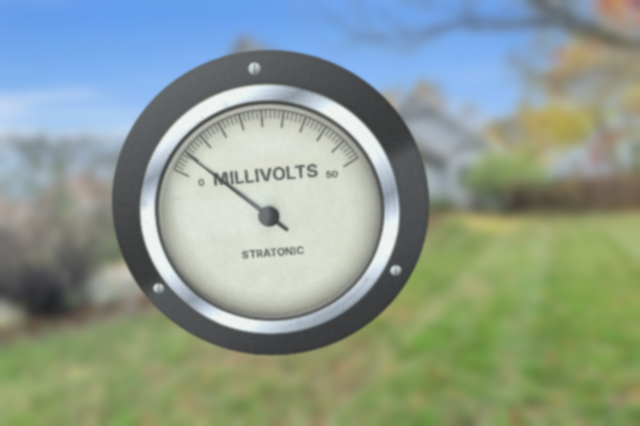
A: 5 (mV)
